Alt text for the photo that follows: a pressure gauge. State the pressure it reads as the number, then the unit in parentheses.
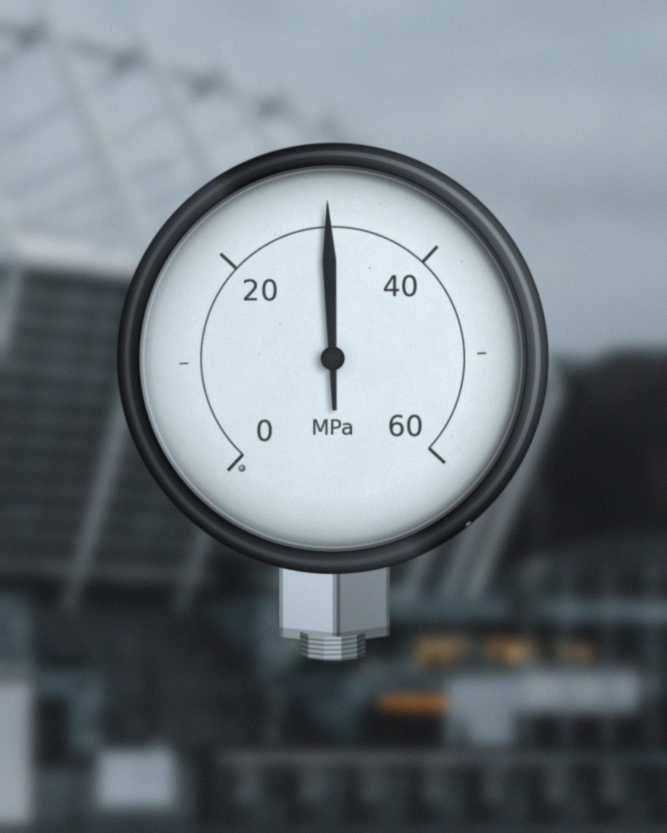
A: 30 (MPa)
